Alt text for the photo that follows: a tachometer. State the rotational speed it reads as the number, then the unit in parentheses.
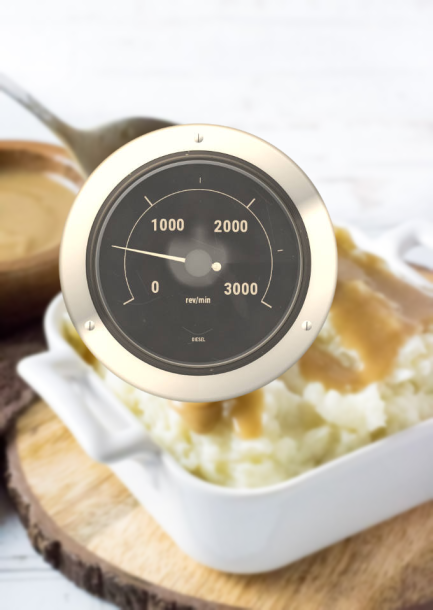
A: 500 (rpm)
